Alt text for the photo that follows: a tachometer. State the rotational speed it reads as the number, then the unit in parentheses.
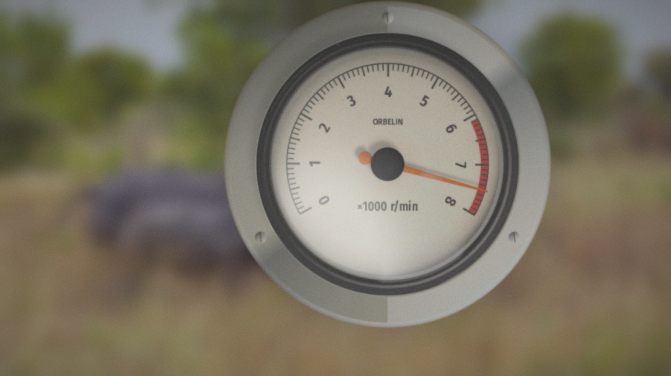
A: 7500 (rpm)
